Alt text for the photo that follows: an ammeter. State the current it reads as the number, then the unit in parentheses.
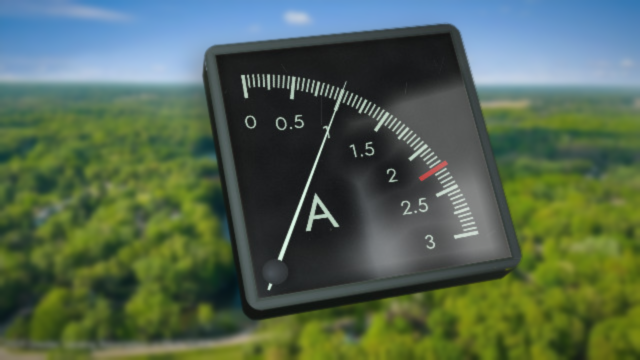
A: 1 (A)
